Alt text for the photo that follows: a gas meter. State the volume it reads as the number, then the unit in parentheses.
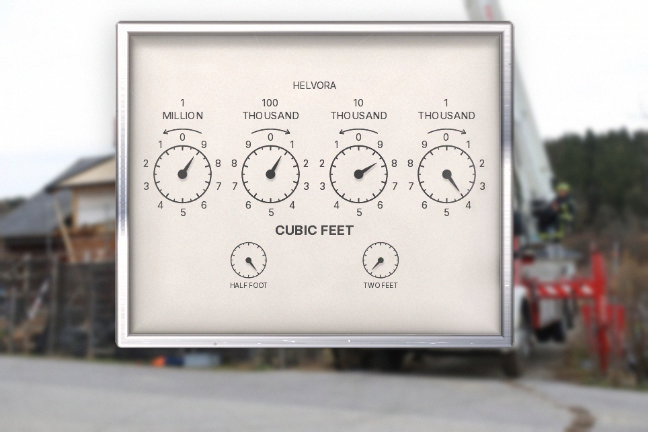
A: 908400 (ft³)
